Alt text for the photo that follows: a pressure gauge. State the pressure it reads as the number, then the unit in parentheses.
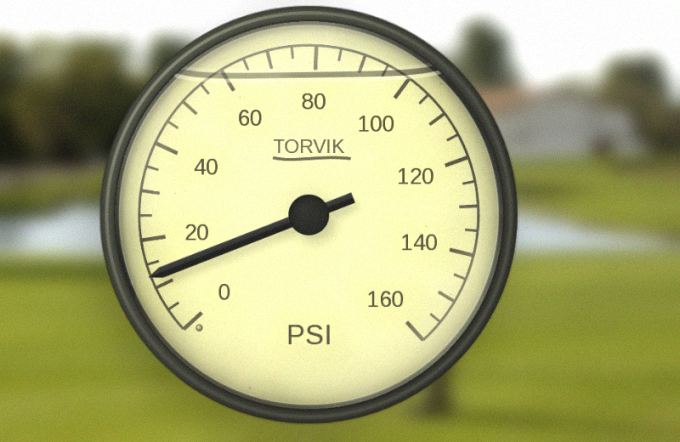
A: 12.5 (psi)
